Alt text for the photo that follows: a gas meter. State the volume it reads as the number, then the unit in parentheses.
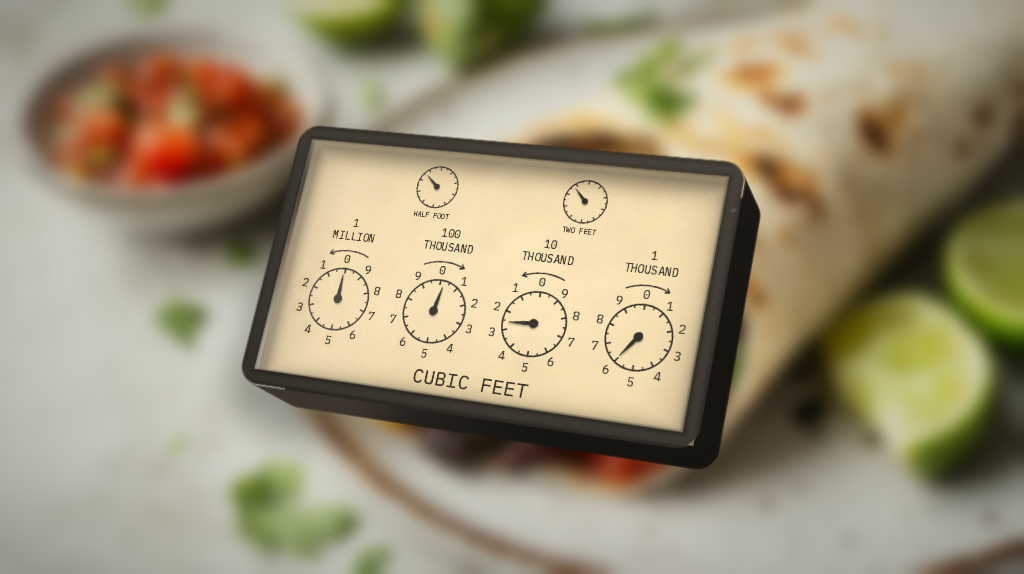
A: 2600 (ft³)
